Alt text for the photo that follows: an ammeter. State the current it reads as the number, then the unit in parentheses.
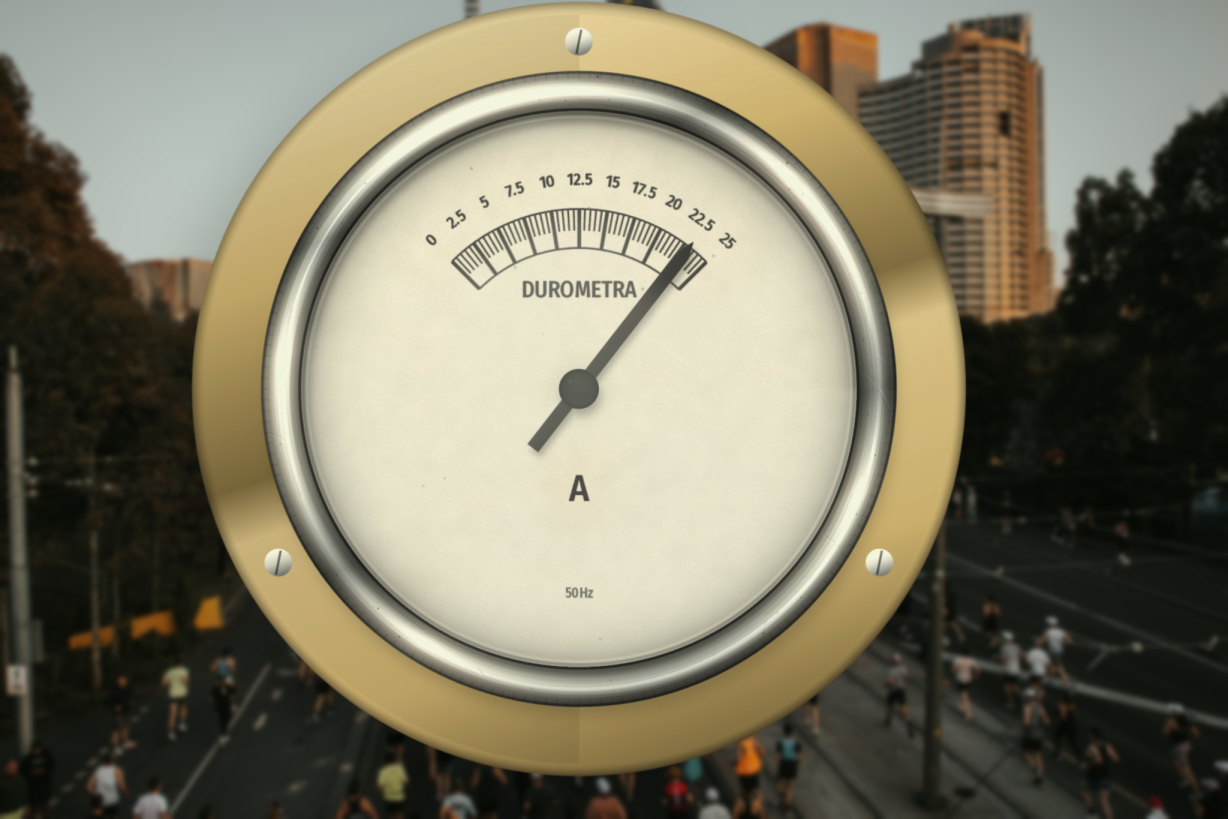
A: 23 (A)
